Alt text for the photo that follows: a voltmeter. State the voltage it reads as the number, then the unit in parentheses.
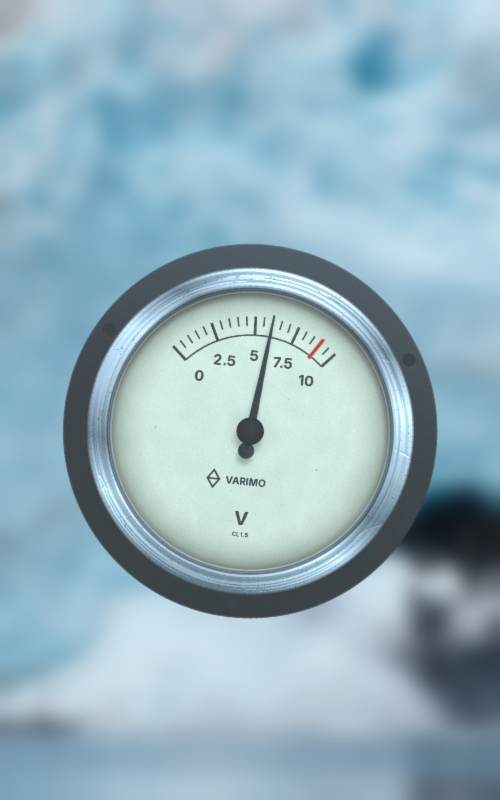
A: 6 (V)
